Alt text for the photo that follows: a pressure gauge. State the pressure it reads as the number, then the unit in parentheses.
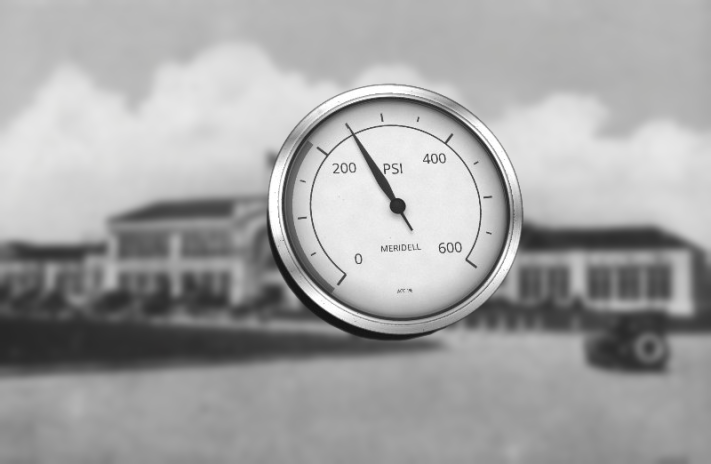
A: 250 (psi)
